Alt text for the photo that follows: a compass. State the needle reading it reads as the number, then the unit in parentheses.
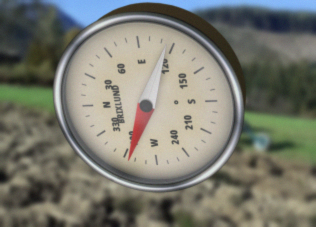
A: 295 (°)
